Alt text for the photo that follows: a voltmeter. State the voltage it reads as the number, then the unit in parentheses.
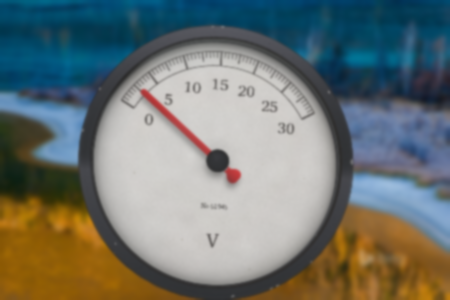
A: 2.5 (V)
